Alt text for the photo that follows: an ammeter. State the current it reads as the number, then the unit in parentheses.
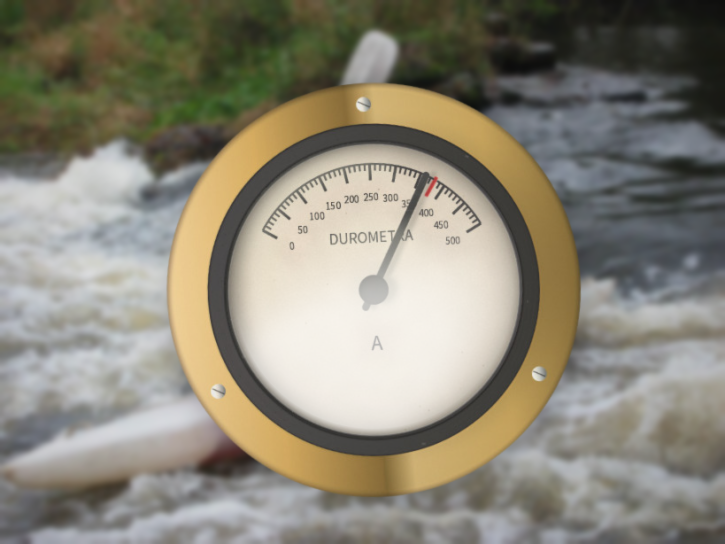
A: 360 (A)
